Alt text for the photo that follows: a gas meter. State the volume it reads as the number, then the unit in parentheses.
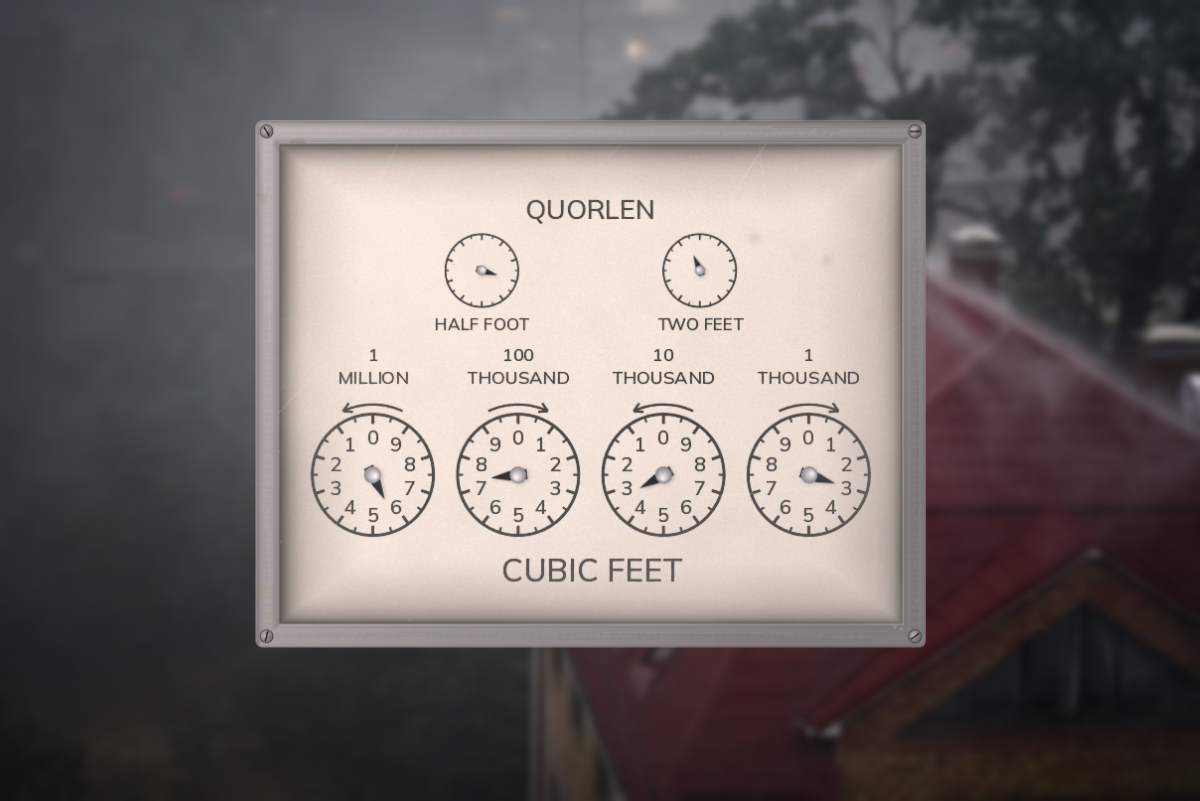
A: 573300 (ft³)
